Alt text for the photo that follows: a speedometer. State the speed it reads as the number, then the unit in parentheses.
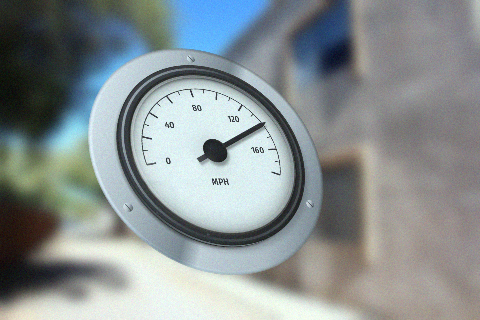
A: 140 (mph)
